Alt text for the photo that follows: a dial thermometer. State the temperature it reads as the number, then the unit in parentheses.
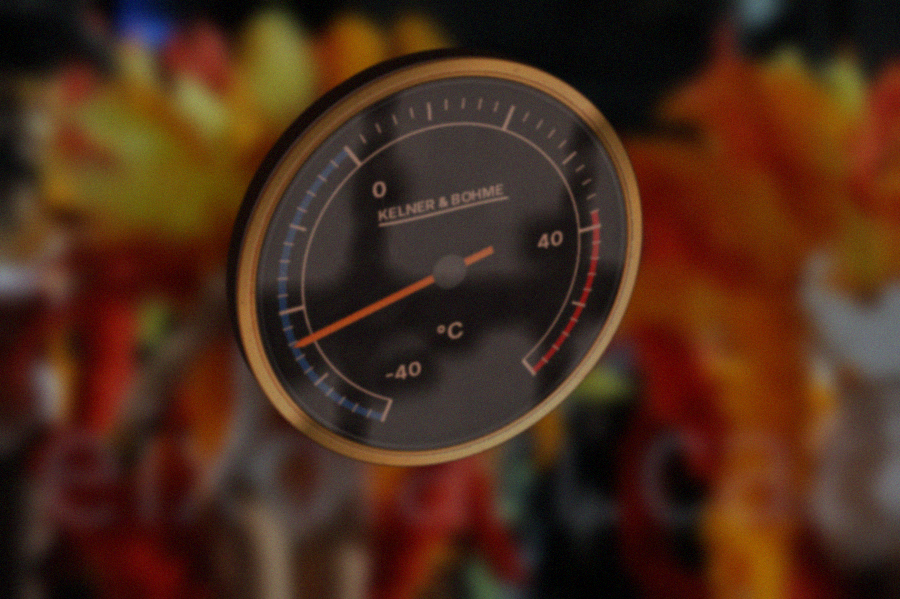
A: -24 (°C)
